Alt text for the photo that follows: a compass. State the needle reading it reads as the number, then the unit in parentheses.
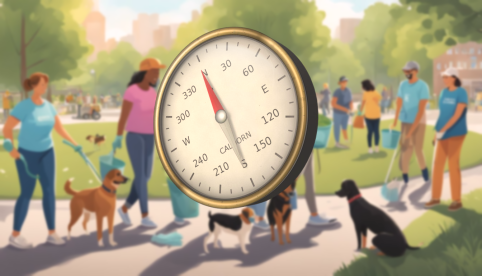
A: 0 (°)
